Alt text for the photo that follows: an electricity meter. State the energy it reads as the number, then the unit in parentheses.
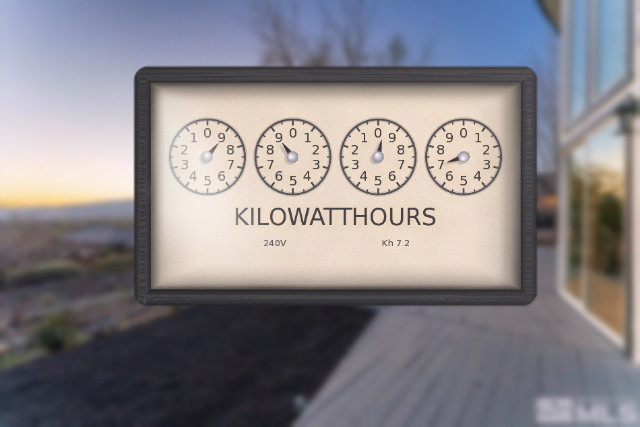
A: 8897 (kWh)
